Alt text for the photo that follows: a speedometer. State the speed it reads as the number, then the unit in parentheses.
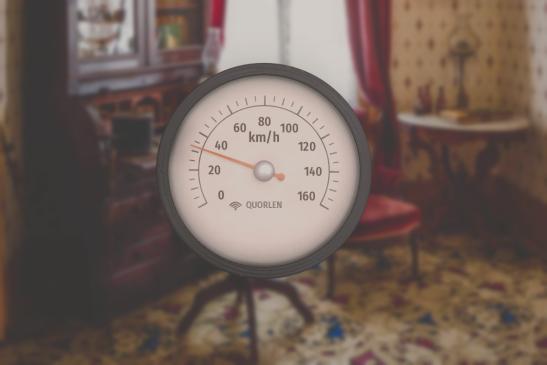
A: 32.5 (km/h)
